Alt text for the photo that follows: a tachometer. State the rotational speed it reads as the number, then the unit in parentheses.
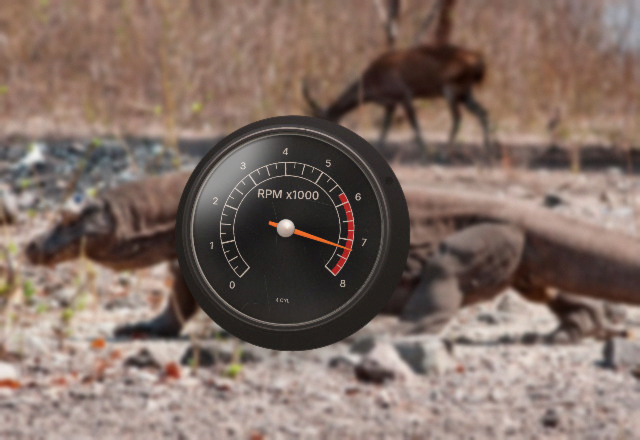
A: 7250 (rpm)
